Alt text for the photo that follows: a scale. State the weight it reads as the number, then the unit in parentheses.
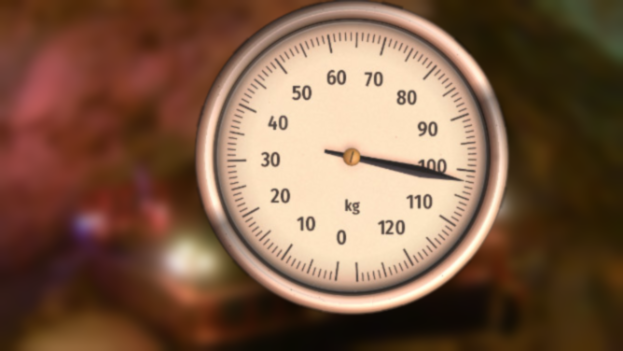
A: 102 (kg)
